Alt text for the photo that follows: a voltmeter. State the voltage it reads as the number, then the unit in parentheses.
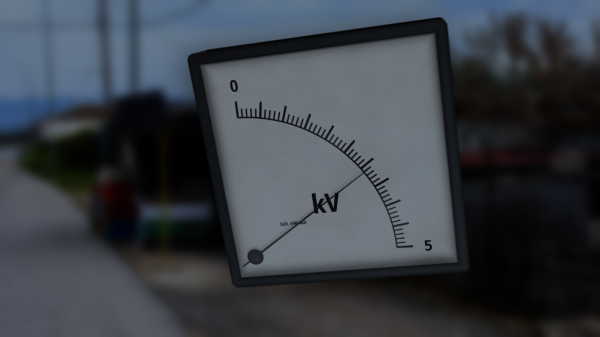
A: 3.1 (kV)
